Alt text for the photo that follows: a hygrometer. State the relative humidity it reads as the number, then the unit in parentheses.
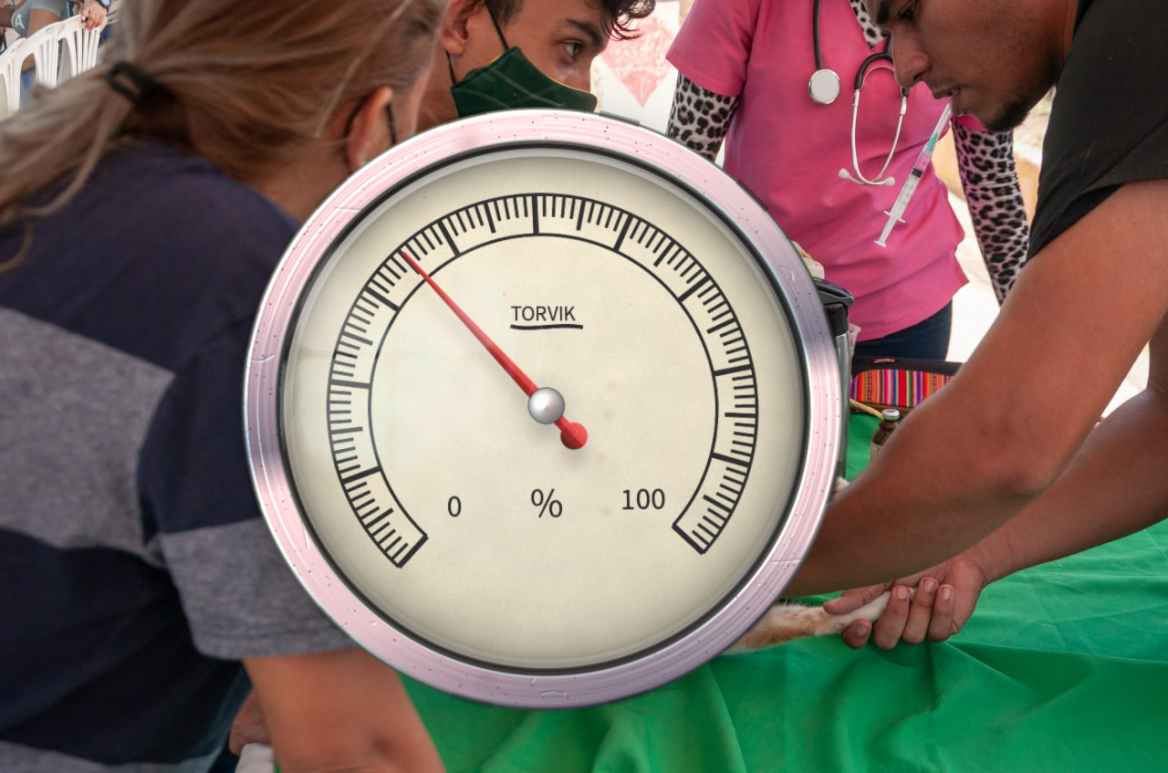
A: 35 (%)
